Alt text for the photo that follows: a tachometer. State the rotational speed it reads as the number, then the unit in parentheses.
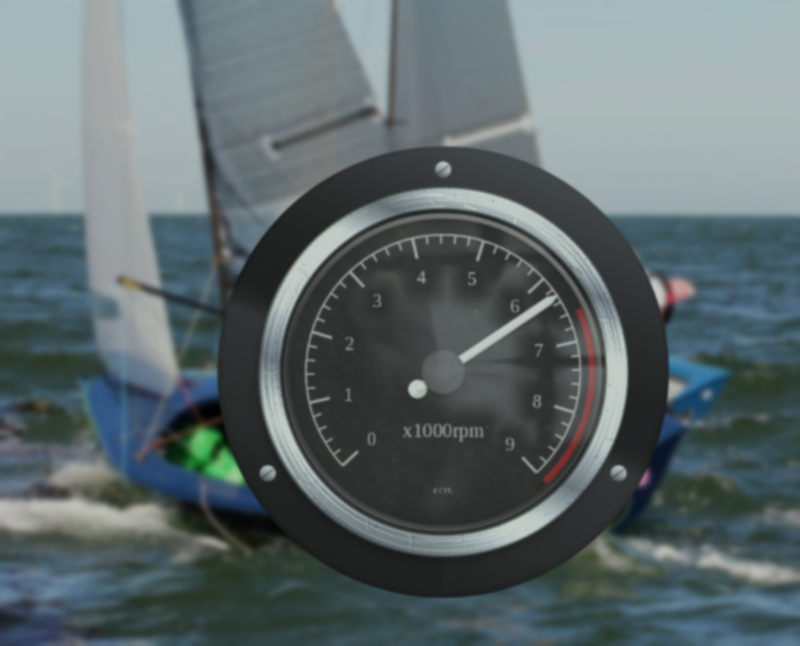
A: 6300 (rpm)
